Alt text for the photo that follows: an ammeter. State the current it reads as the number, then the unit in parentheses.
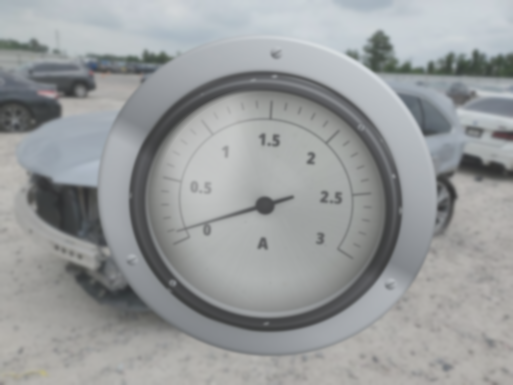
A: 0.1 (A)
